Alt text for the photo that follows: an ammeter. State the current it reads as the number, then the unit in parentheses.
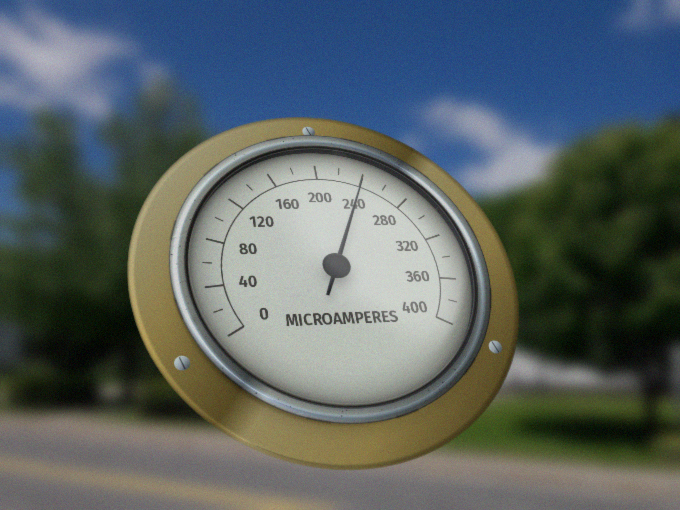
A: 240 (µA)
